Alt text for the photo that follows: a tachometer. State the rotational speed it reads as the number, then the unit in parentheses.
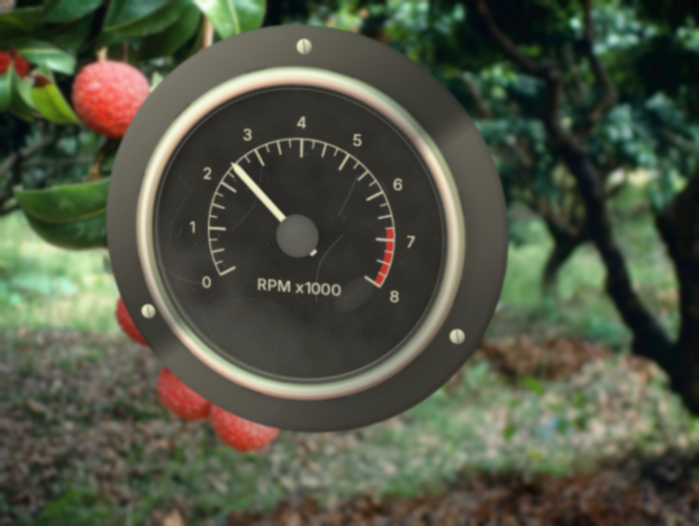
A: 2500 (rpm)
